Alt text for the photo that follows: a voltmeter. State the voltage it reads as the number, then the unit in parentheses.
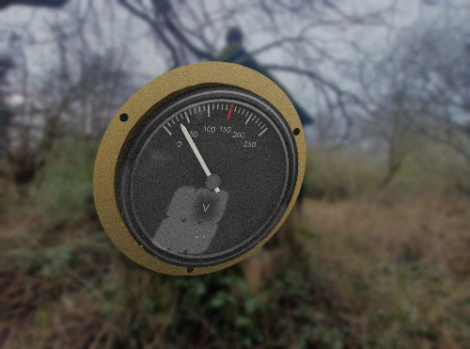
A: 30 (V)
